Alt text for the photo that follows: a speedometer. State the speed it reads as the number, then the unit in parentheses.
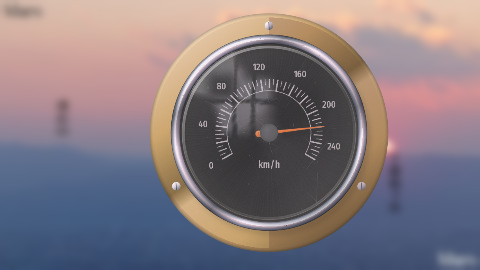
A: 220 (km/h)
